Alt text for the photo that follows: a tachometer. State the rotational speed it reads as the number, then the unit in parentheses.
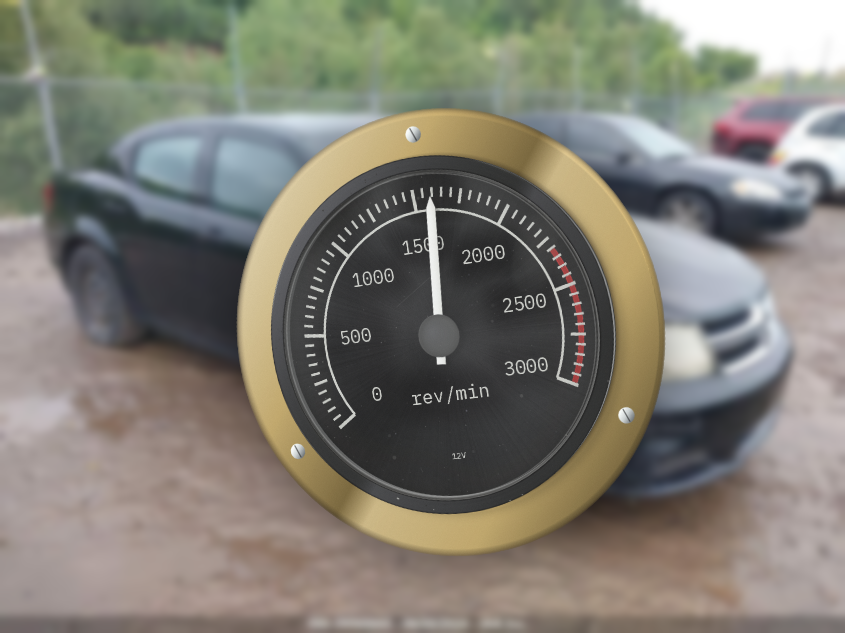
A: 1600 (rpm)
